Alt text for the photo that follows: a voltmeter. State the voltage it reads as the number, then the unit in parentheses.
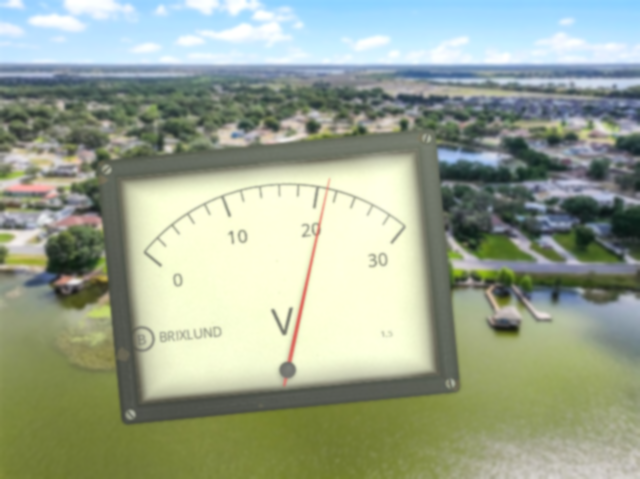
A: 21 (V)
